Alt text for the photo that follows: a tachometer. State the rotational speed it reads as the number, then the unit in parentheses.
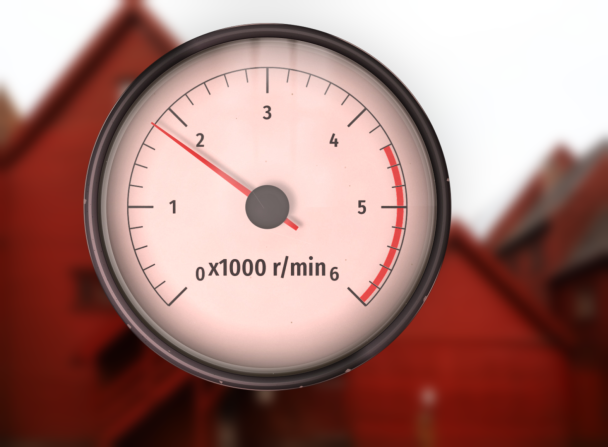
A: 1800 (rpm)
